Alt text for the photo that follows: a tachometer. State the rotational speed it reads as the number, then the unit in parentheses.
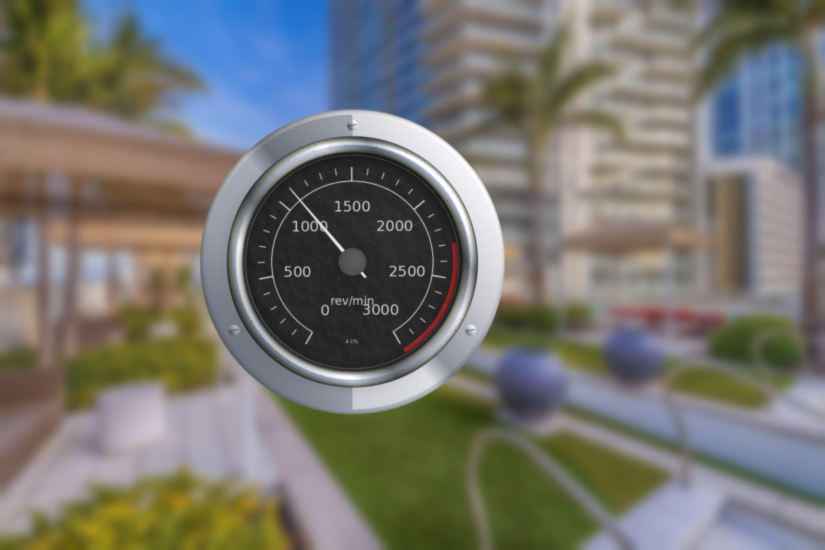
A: 1100 (rpm)
